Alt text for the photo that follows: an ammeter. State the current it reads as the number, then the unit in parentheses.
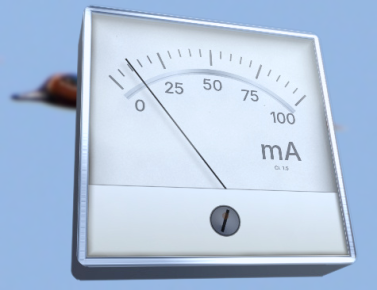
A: 10 (mA)
